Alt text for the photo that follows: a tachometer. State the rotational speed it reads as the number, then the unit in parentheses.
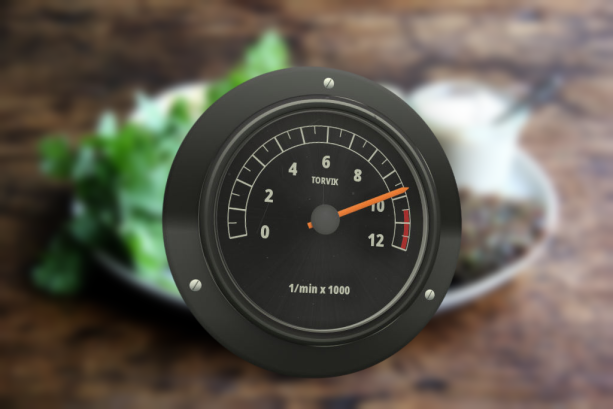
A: 9750 (rpm)
